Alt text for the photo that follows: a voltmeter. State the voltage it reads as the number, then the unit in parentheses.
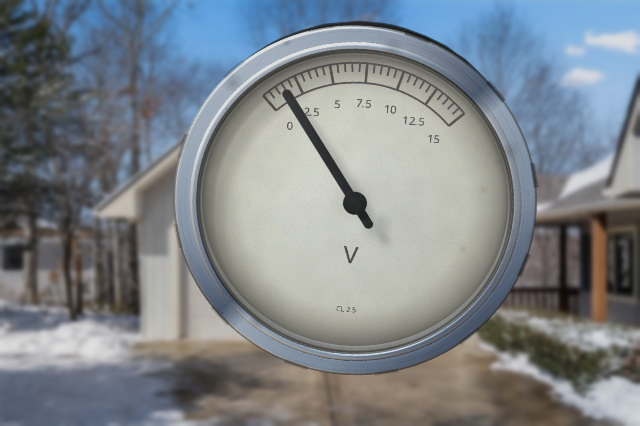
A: 1.5 (V)
